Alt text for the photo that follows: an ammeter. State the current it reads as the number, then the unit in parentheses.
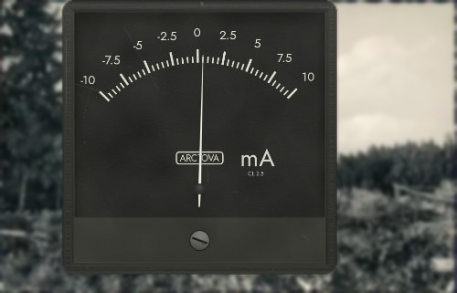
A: 0.5 (mA)
